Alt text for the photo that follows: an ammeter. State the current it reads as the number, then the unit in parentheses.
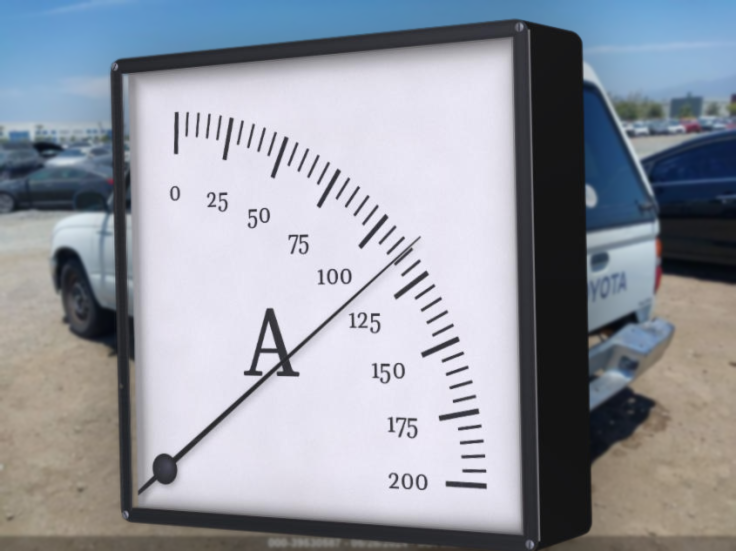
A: 115 (A)
